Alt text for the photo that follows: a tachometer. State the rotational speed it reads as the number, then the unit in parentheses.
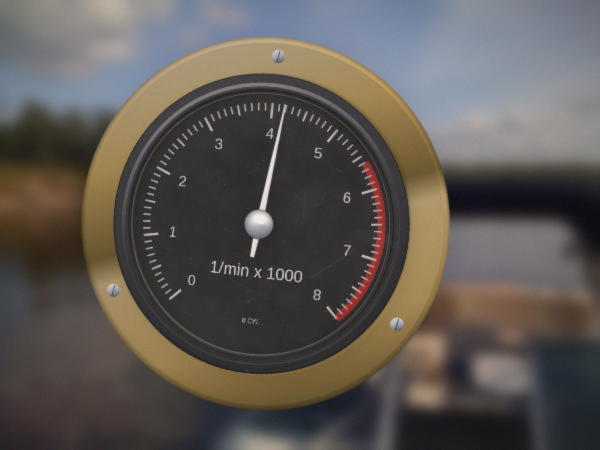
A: 4200 (rpm)
